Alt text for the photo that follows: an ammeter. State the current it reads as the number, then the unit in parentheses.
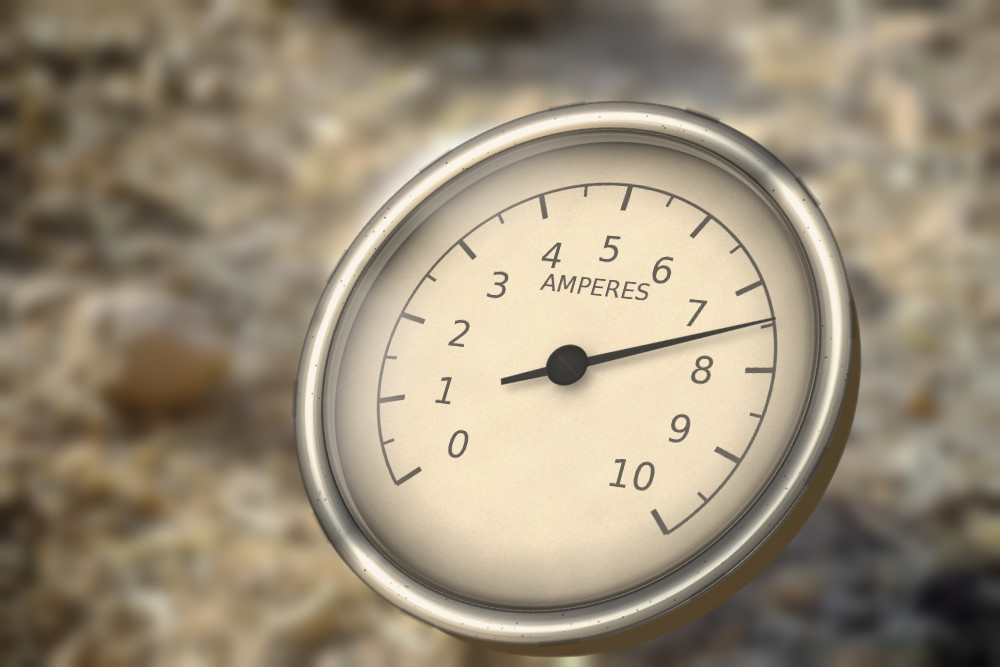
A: 7.5 (A)
